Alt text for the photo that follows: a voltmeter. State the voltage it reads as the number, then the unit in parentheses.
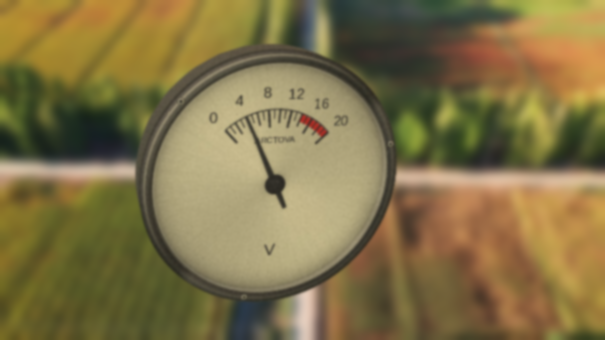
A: 4 (V)
